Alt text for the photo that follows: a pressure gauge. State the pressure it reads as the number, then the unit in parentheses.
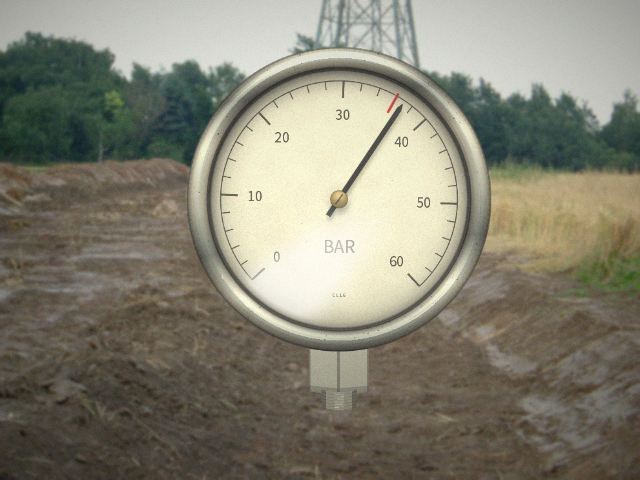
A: 37 (bar)
